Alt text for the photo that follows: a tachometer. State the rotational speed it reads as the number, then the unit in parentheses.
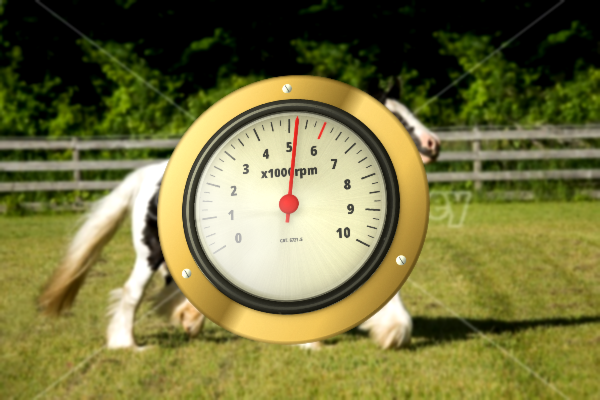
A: 5250 (rpm)
